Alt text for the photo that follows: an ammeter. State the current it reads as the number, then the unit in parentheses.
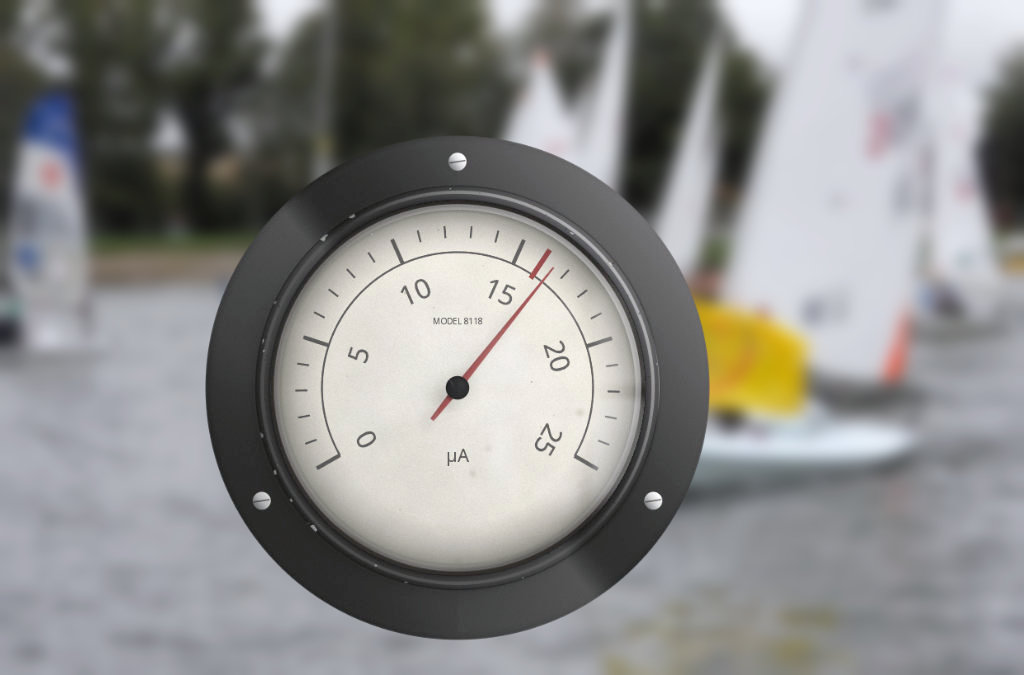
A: 16.5 (µA)
